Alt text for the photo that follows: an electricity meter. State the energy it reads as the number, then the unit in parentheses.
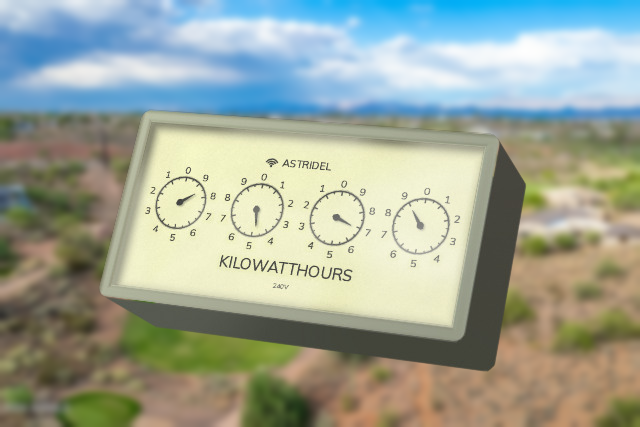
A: 8469 (kWh)
